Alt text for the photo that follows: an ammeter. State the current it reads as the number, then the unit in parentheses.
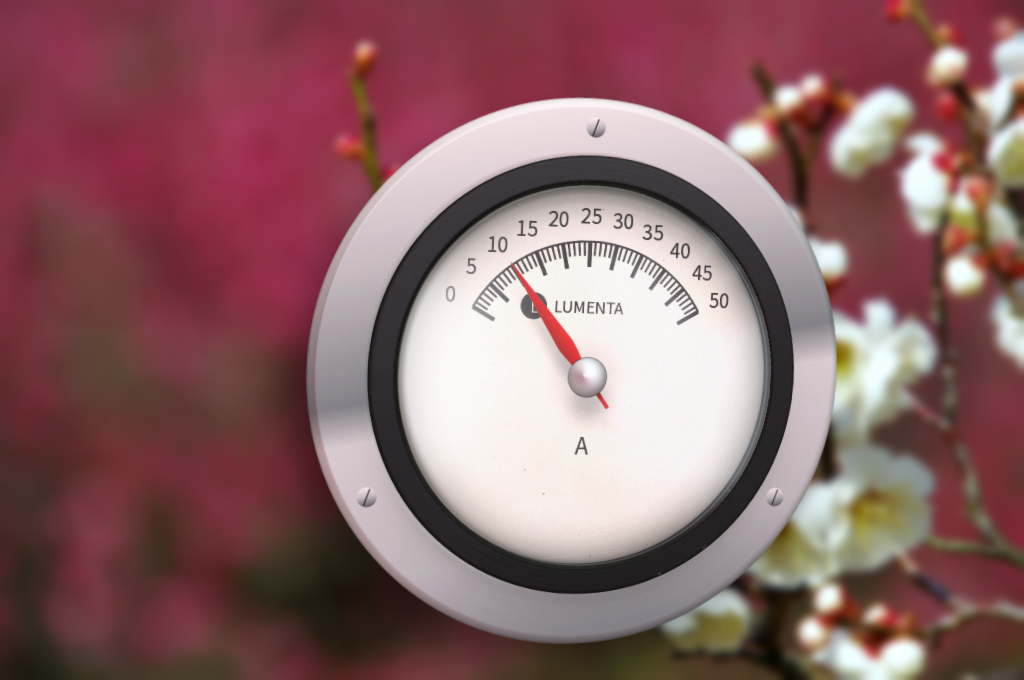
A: 10 (A)
